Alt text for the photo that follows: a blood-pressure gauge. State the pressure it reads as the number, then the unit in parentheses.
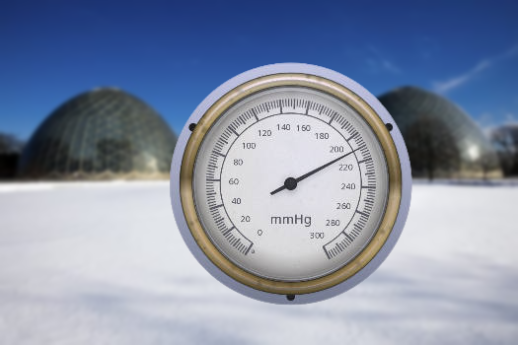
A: 210 (mmHg)
